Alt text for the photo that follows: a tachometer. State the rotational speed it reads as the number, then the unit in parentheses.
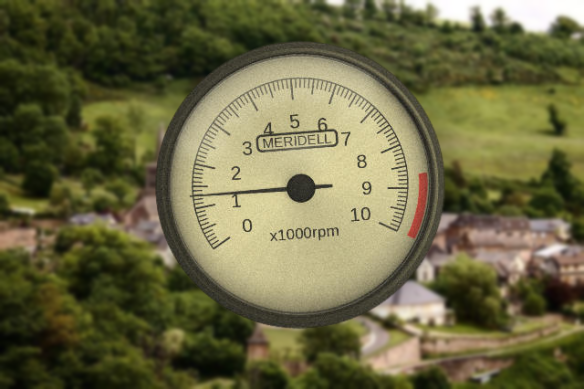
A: 1300 (rpm)
